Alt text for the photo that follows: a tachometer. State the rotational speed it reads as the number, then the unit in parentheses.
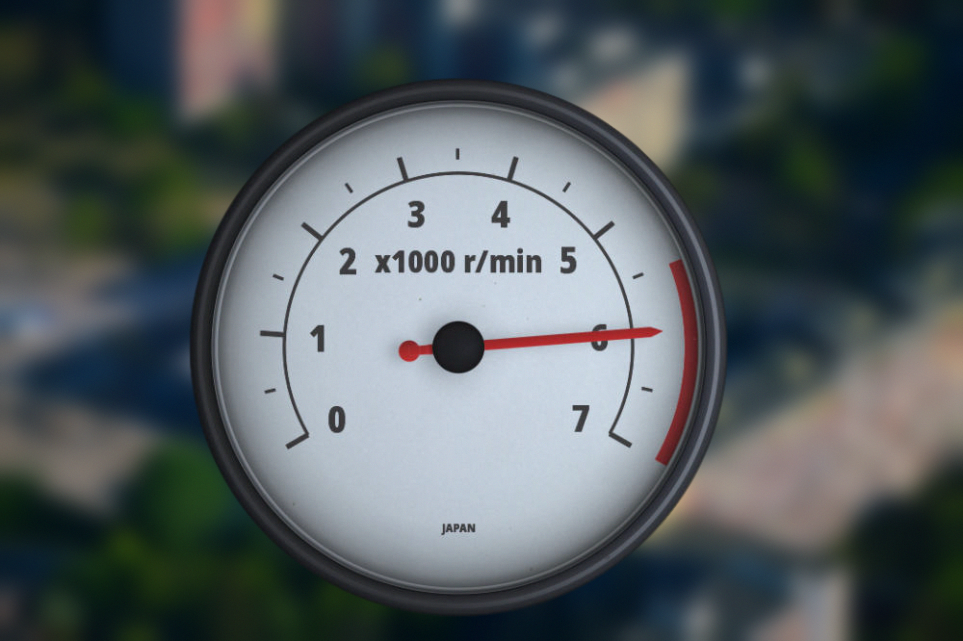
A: 6000 (rpm)
